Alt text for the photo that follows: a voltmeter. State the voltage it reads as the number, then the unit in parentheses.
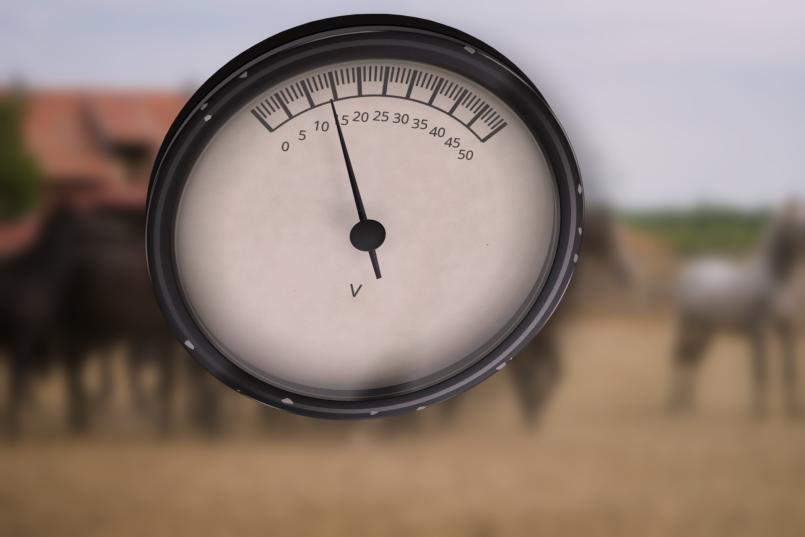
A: 14 (V)
